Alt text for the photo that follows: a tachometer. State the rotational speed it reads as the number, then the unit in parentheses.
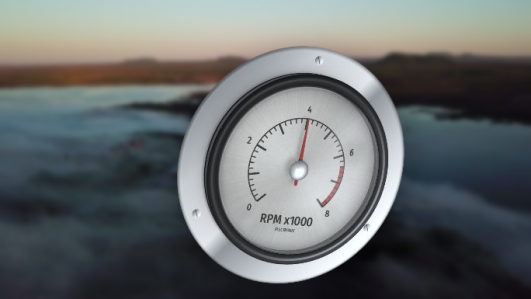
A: 4000 (rpm)
